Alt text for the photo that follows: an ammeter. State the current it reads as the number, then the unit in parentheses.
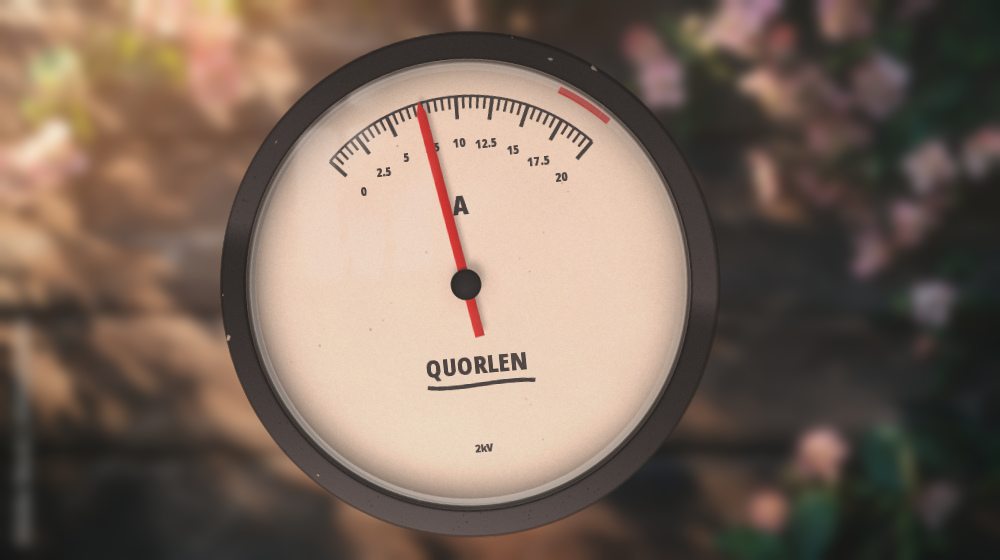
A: 7.5 (A)
